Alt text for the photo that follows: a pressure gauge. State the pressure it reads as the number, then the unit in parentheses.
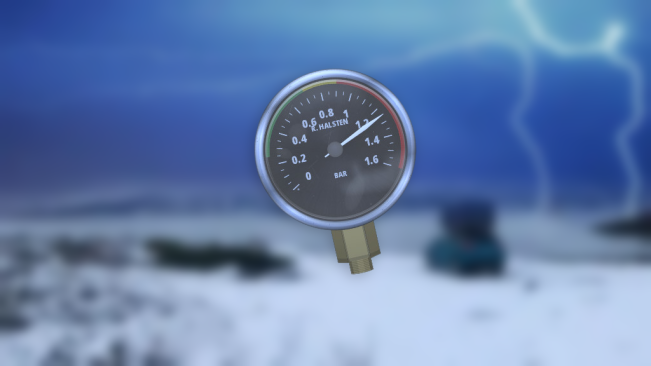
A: 1.25 (bar)
